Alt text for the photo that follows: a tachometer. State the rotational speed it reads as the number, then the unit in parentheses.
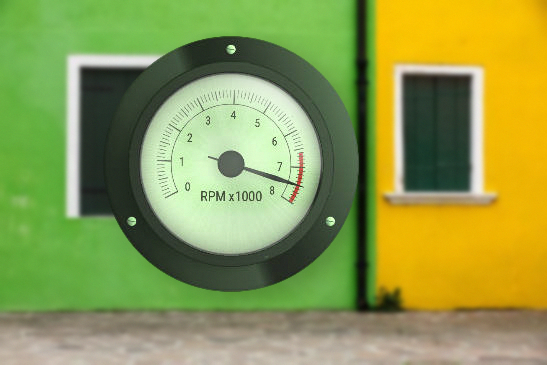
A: 7500 (rpm)
